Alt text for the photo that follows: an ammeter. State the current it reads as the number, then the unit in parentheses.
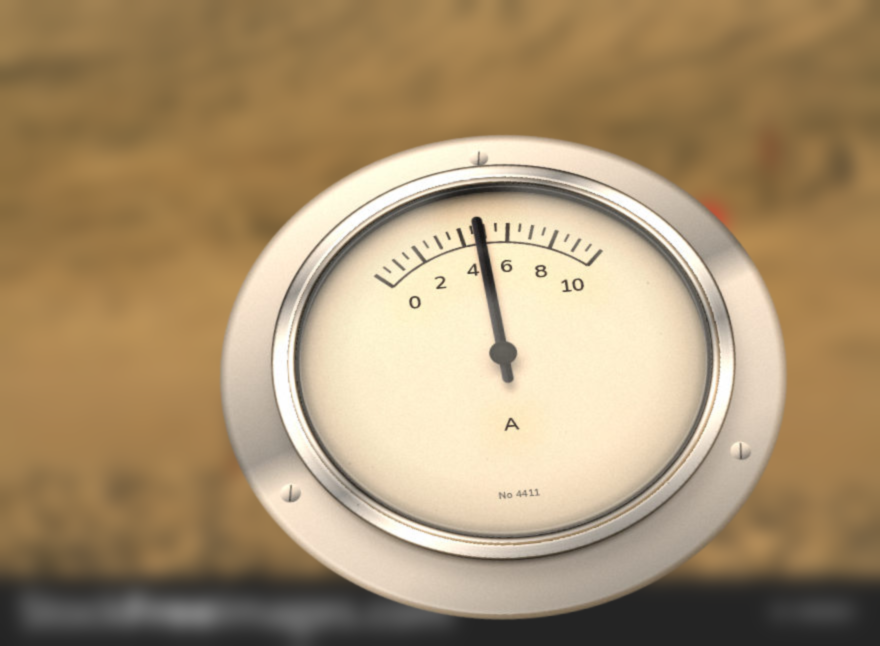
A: 4.75 (A)
